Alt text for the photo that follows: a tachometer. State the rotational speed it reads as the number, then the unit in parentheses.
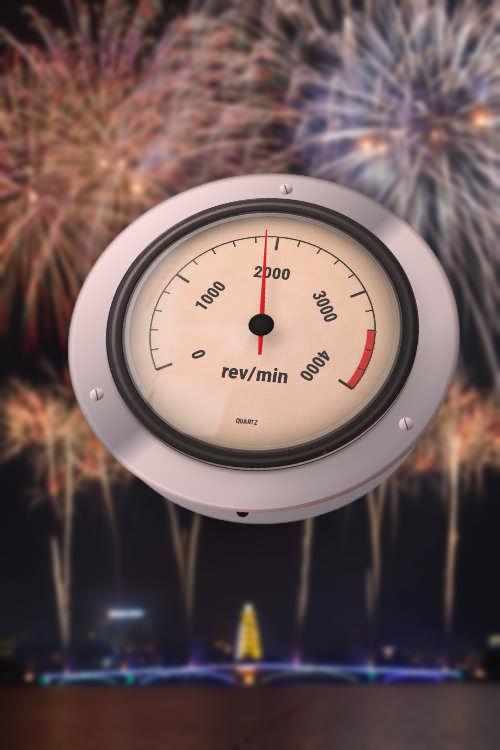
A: 1900 (rpm)
